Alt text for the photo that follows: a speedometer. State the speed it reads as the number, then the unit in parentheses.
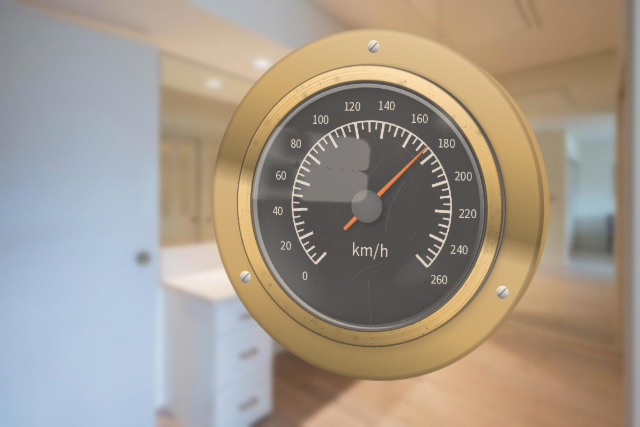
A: 175 (km/h)
